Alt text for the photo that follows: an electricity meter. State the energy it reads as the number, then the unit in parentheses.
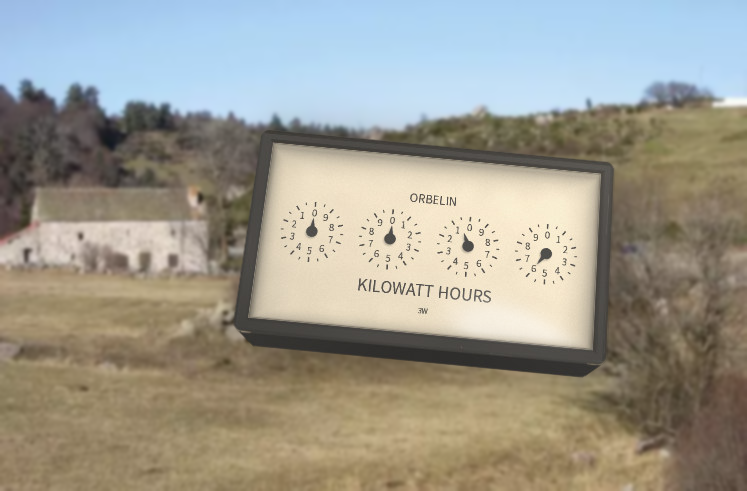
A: 6 (kWh)
